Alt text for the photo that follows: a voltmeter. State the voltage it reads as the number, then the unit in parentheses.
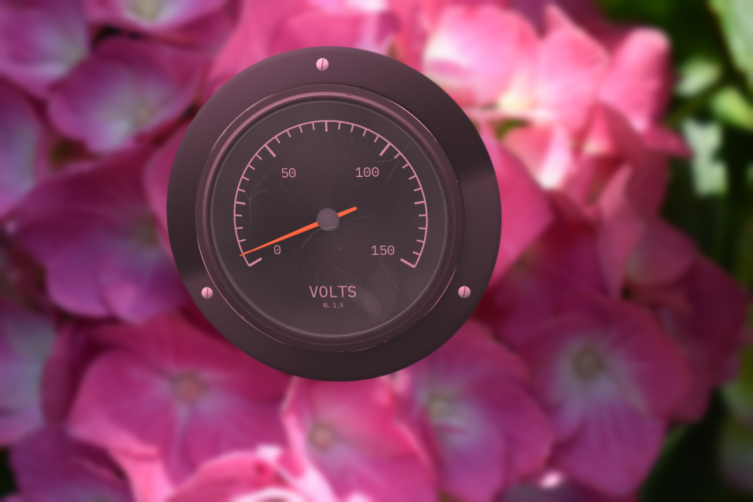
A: 5 (V)
